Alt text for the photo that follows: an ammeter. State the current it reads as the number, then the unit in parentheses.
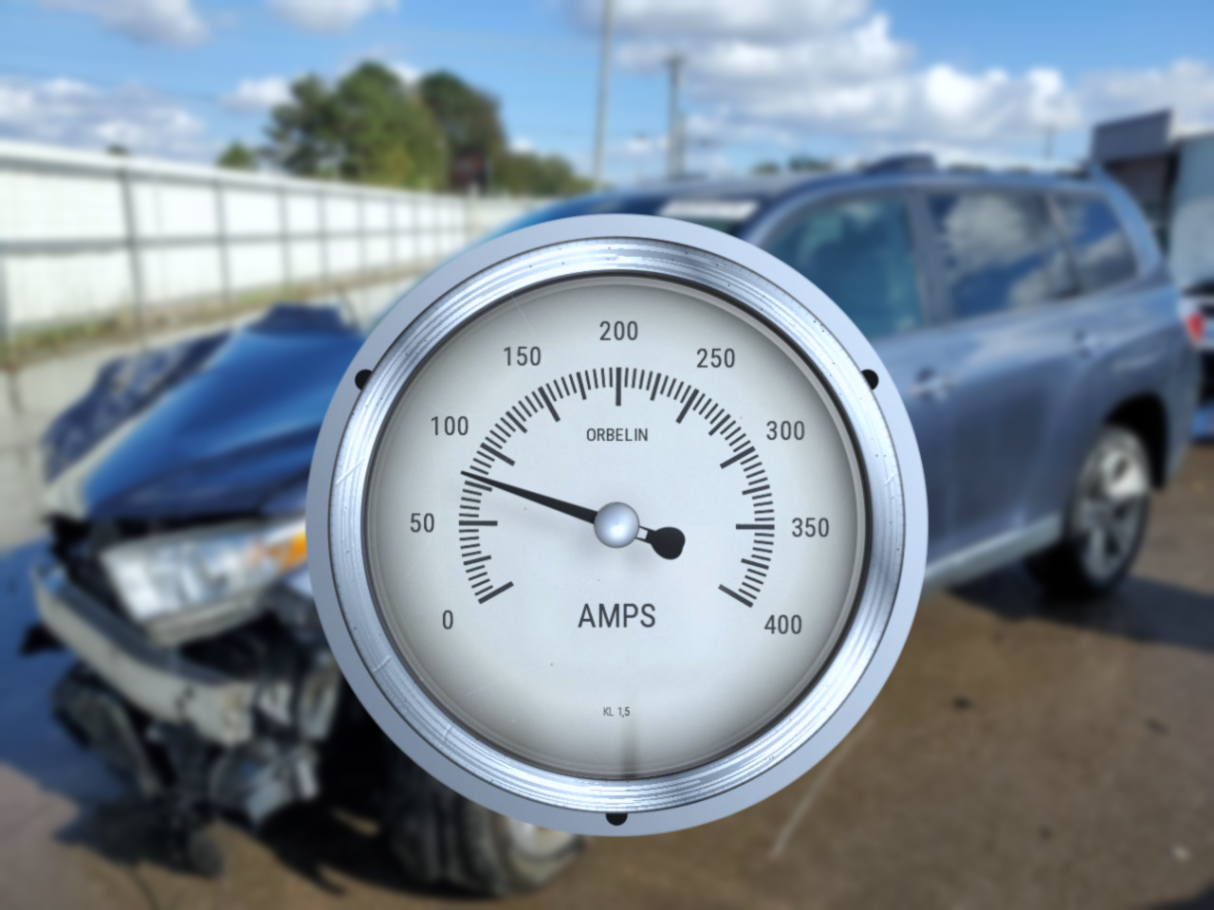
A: 80 (A)
